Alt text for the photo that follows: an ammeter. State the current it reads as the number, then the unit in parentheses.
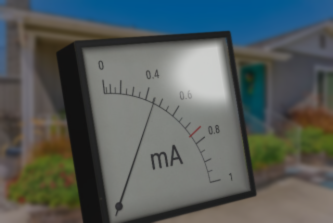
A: 0.45 (mA)
